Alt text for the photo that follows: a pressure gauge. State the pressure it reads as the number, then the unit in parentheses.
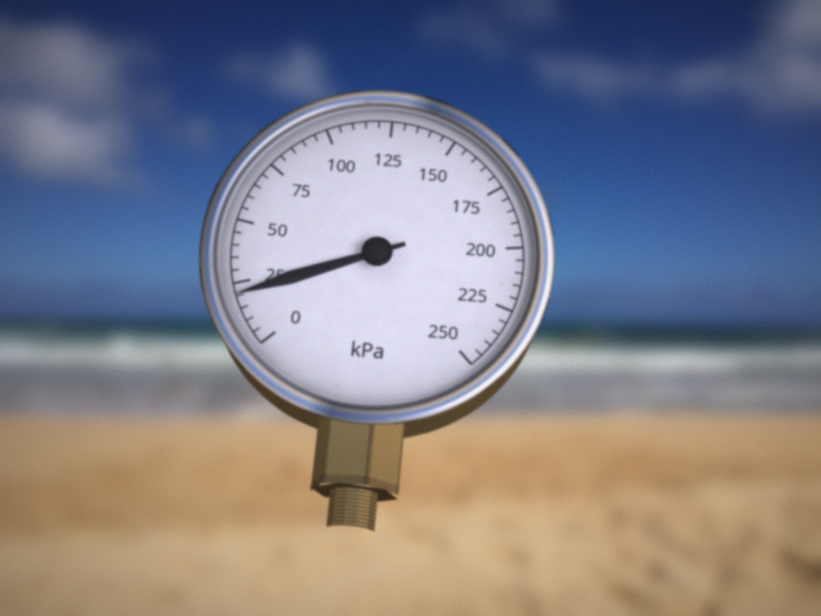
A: 20 (kPa)
